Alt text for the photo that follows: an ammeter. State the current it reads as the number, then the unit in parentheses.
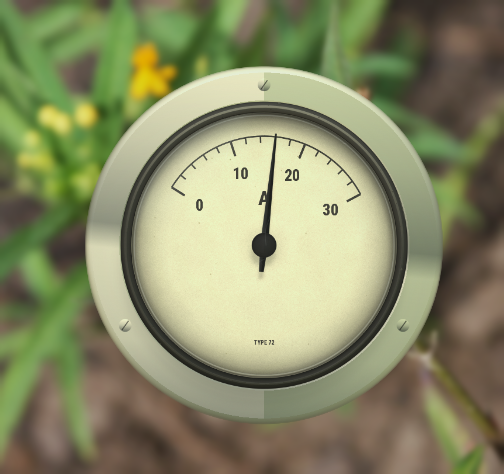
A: 16 (A)
